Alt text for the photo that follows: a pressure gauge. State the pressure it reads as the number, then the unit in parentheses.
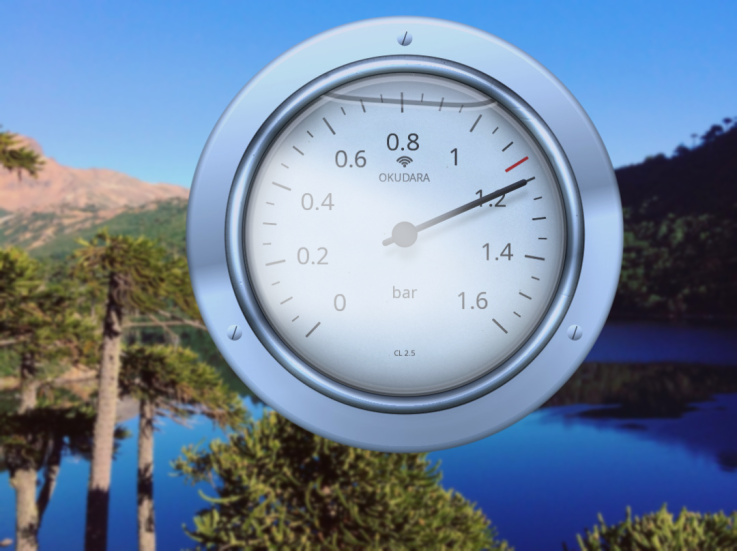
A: 1.2 (bar)
